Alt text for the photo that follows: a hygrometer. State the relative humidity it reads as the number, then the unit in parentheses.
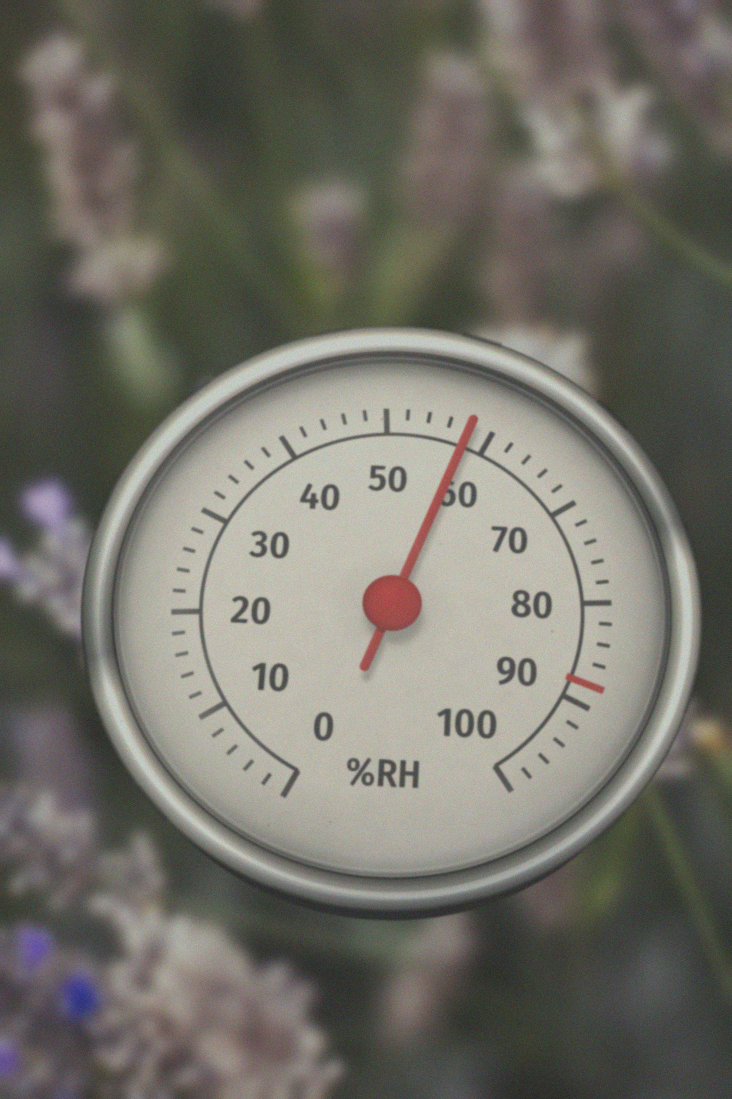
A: 58 (%)
